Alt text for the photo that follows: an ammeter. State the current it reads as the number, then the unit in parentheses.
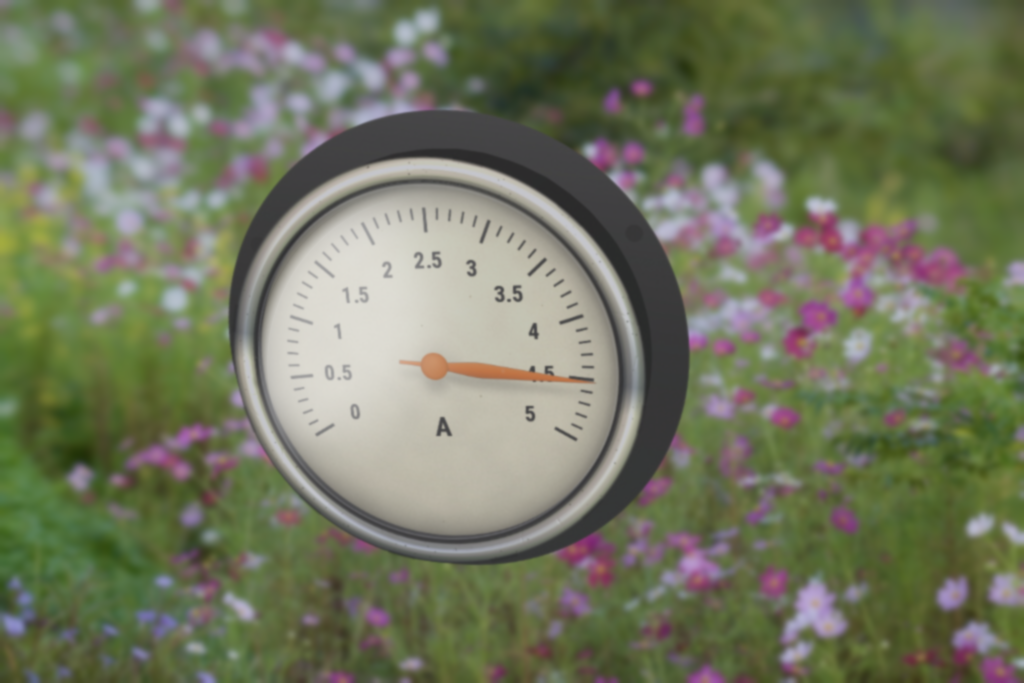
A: 4.5 (A)
